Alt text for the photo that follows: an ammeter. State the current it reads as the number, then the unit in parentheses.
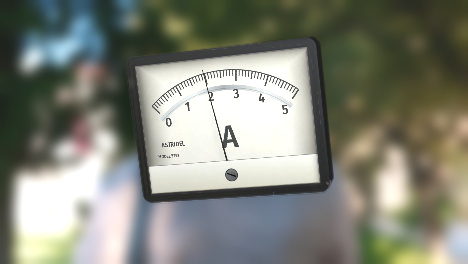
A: 2 (A)
